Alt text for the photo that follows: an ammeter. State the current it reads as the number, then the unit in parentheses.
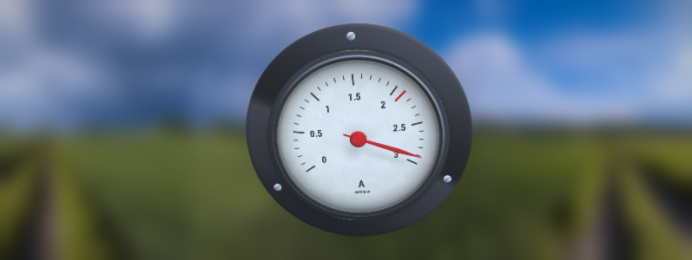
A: 2.9 (A)
